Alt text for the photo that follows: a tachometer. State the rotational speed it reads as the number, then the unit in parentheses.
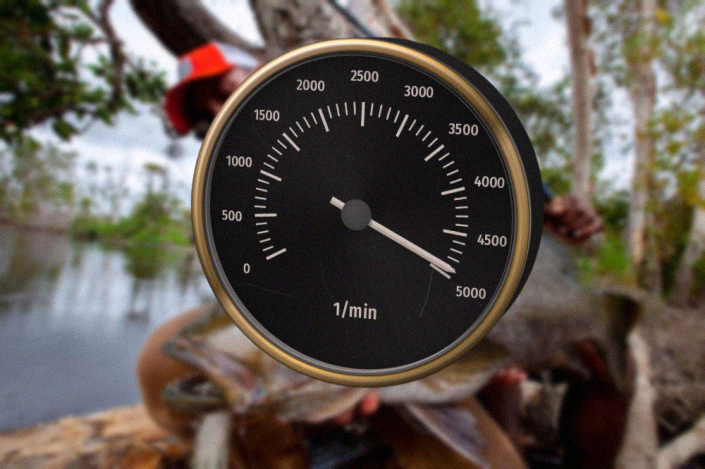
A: 4900 (rpm)
